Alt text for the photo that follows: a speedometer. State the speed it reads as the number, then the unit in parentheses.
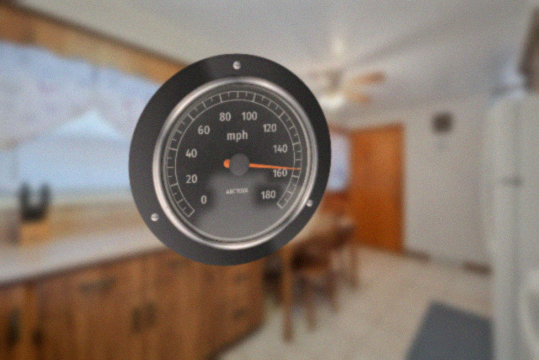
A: 155 (mph)
